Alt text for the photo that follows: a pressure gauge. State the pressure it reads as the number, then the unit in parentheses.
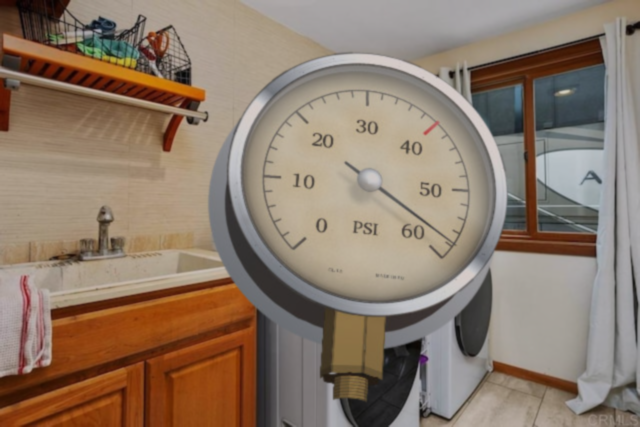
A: 58 (psi)
